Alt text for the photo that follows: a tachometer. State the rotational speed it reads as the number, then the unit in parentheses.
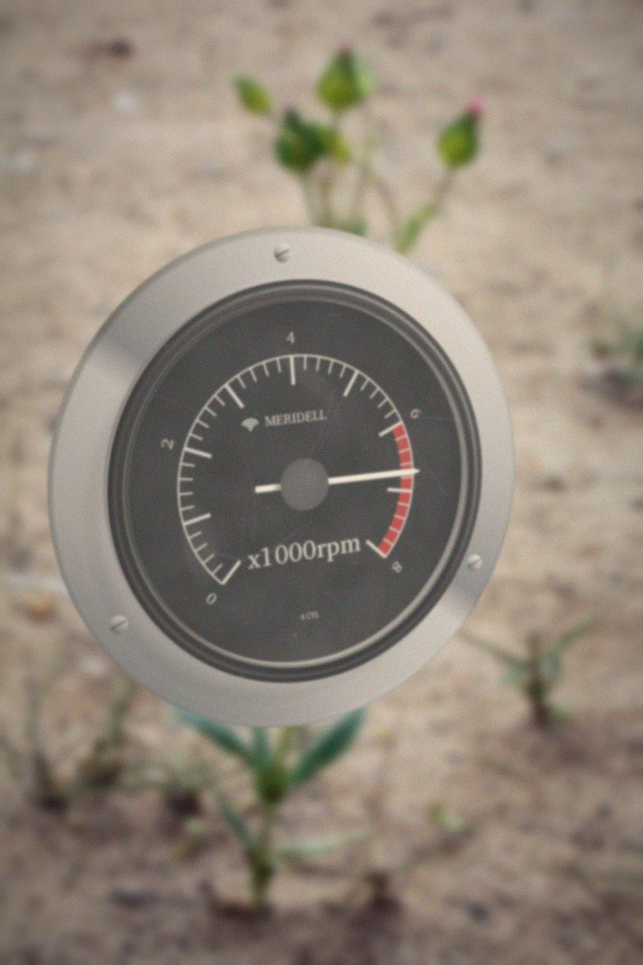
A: 6700 (rpm)
